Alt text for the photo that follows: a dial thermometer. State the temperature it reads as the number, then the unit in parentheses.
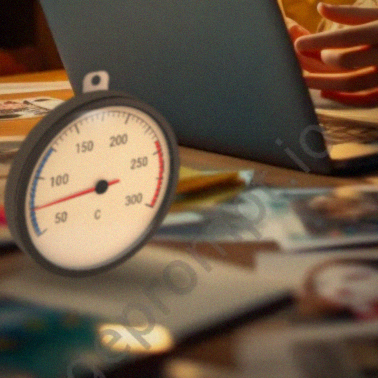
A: 75 (°C)
